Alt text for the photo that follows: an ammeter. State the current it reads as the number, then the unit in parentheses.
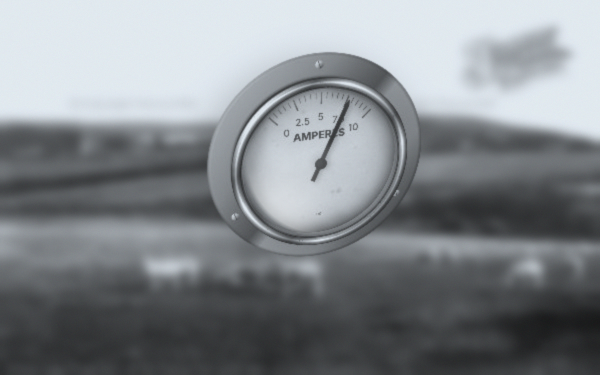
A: 7.5 (A)
